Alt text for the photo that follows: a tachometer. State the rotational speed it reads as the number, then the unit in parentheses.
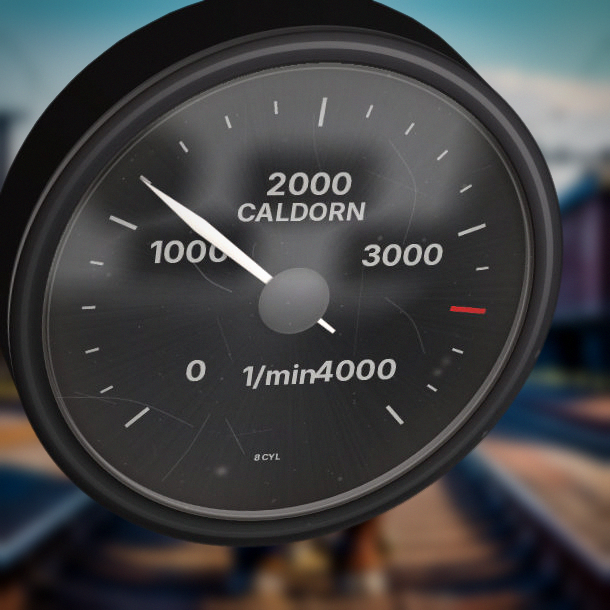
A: 1200 (rpm)
